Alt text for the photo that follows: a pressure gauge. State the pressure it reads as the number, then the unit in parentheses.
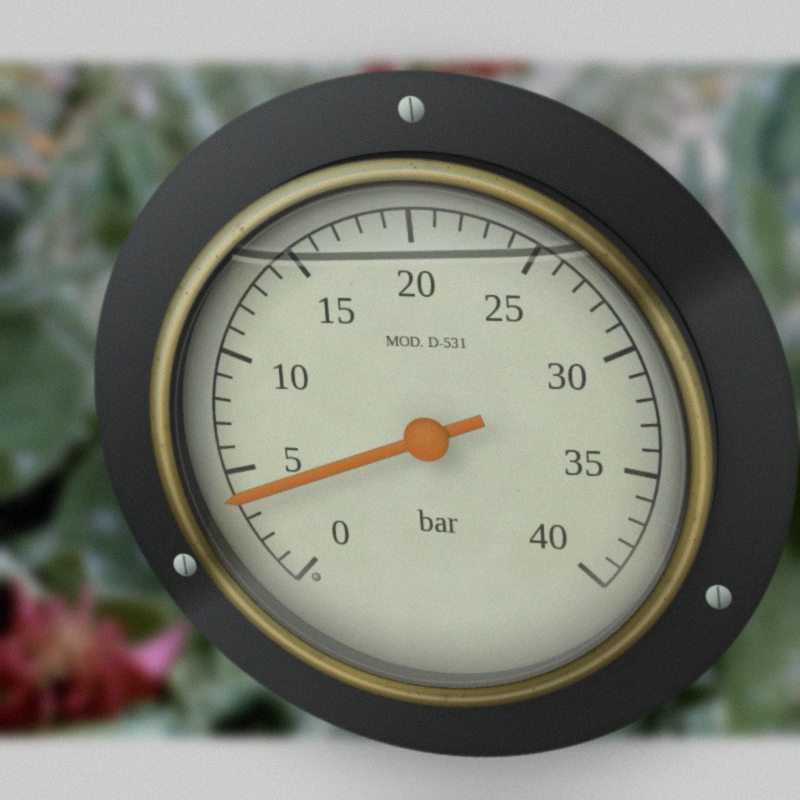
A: 4 (bar)
